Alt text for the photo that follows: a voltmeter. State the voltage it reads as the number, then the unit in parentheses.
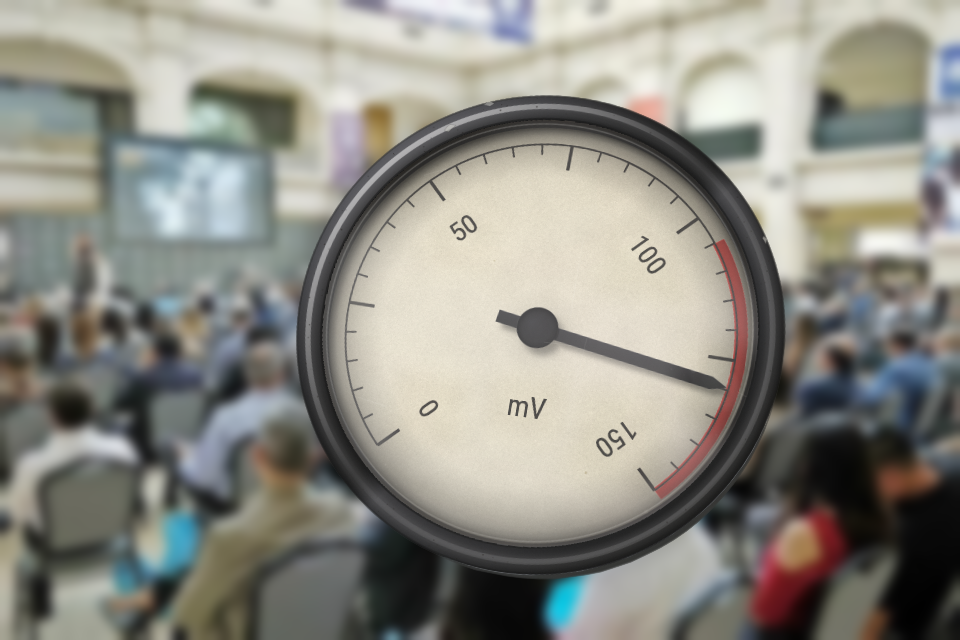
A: 130 (mV)
